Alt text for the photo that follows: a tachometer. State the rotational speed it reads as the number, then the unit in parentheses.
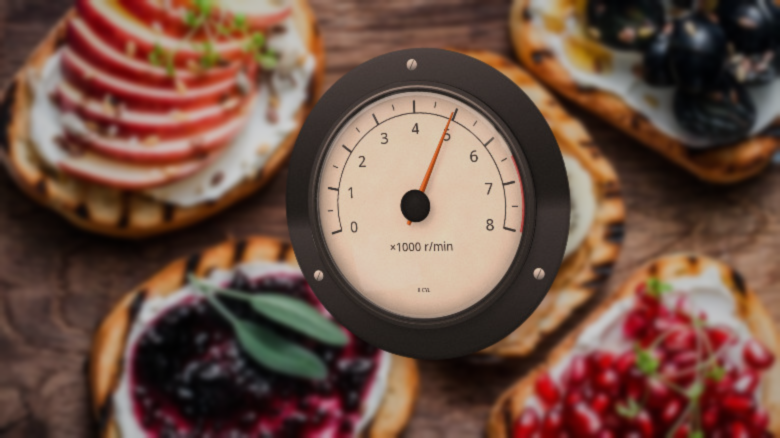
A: 5000 (rpm)
